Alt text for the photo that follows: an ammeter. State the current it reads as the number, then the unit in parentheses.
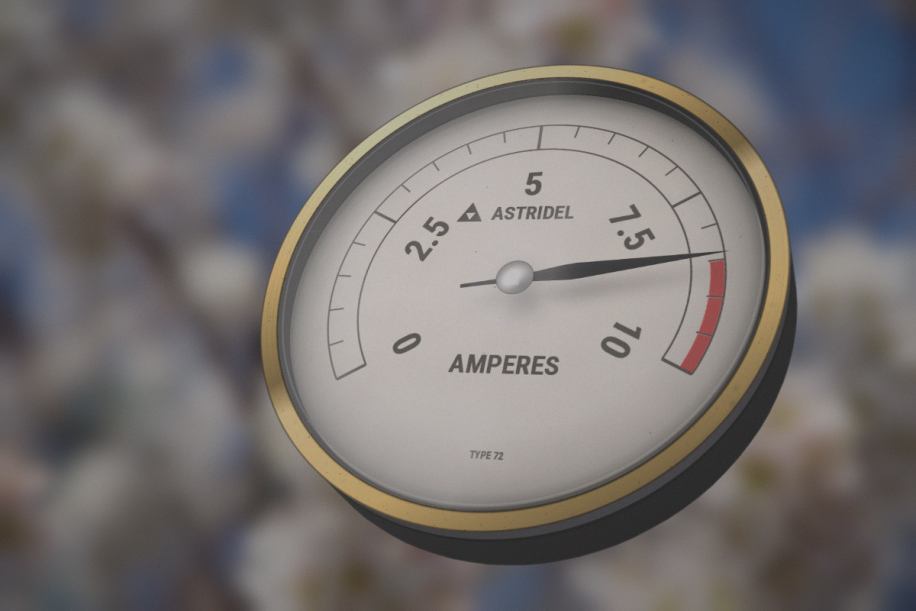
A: 8.5 (A)
